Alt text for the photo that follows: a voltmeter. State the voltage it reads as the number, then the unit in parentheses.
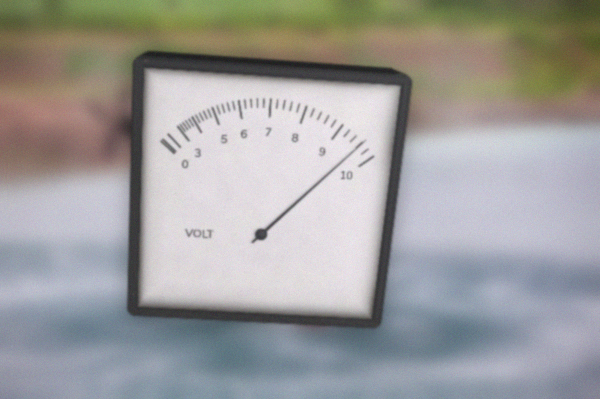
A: 9.6 (V)
